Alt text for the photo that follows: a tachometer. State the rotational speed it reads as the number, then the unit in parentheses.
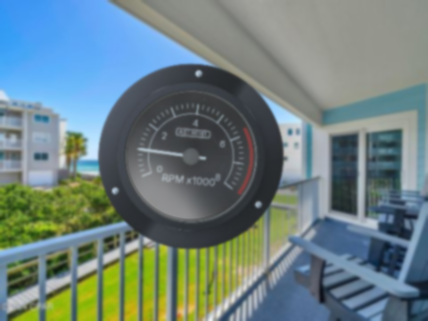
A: 1000 (rpm)
